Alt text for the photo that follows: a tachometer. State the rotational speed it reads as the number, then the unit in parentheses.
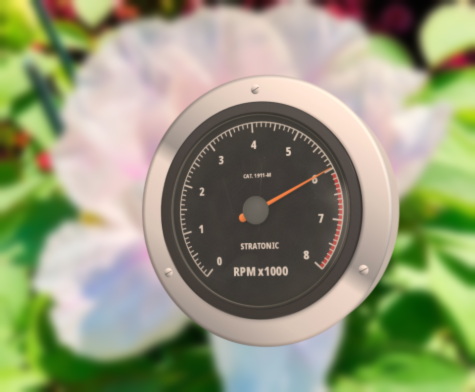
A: 6000 (rpm)
